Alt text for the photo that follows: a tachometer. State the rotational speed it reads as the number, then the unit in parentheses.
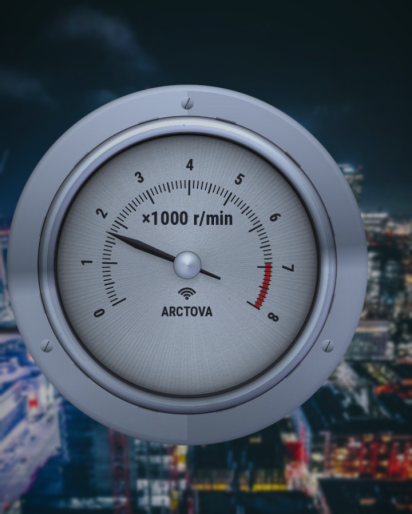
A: 1700 (rpm)
